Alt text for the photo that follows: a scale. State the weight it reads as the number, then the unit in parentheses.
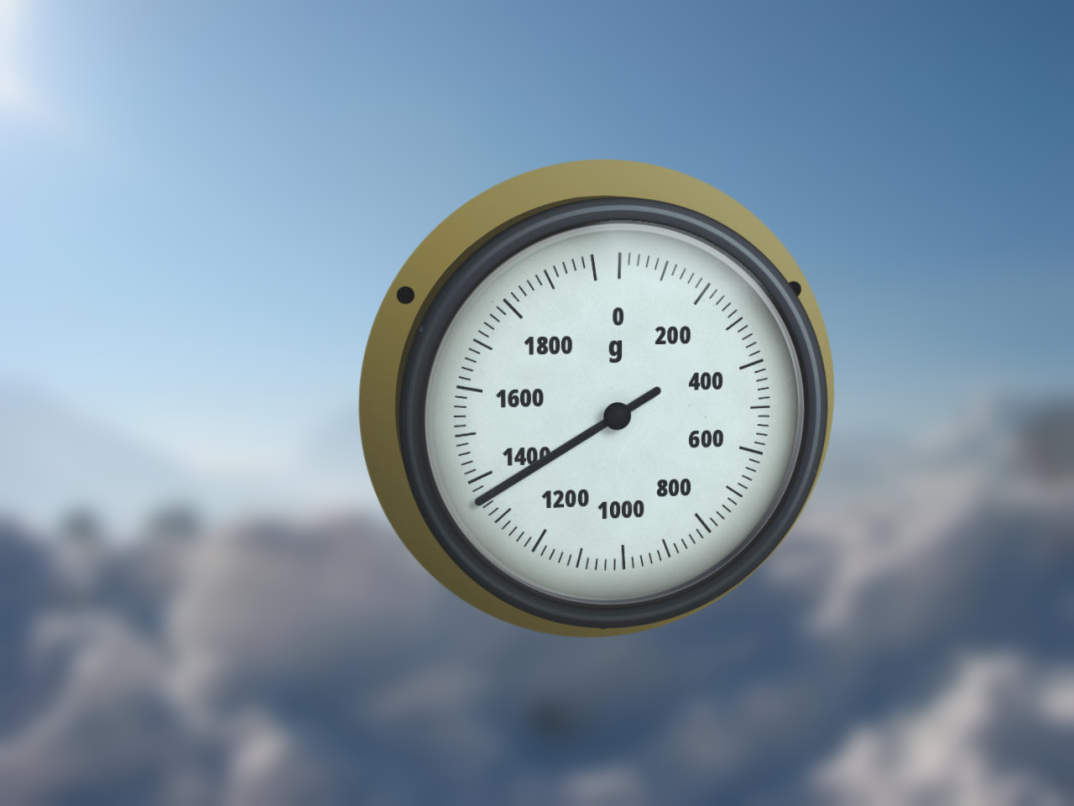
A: 1360 (g)
